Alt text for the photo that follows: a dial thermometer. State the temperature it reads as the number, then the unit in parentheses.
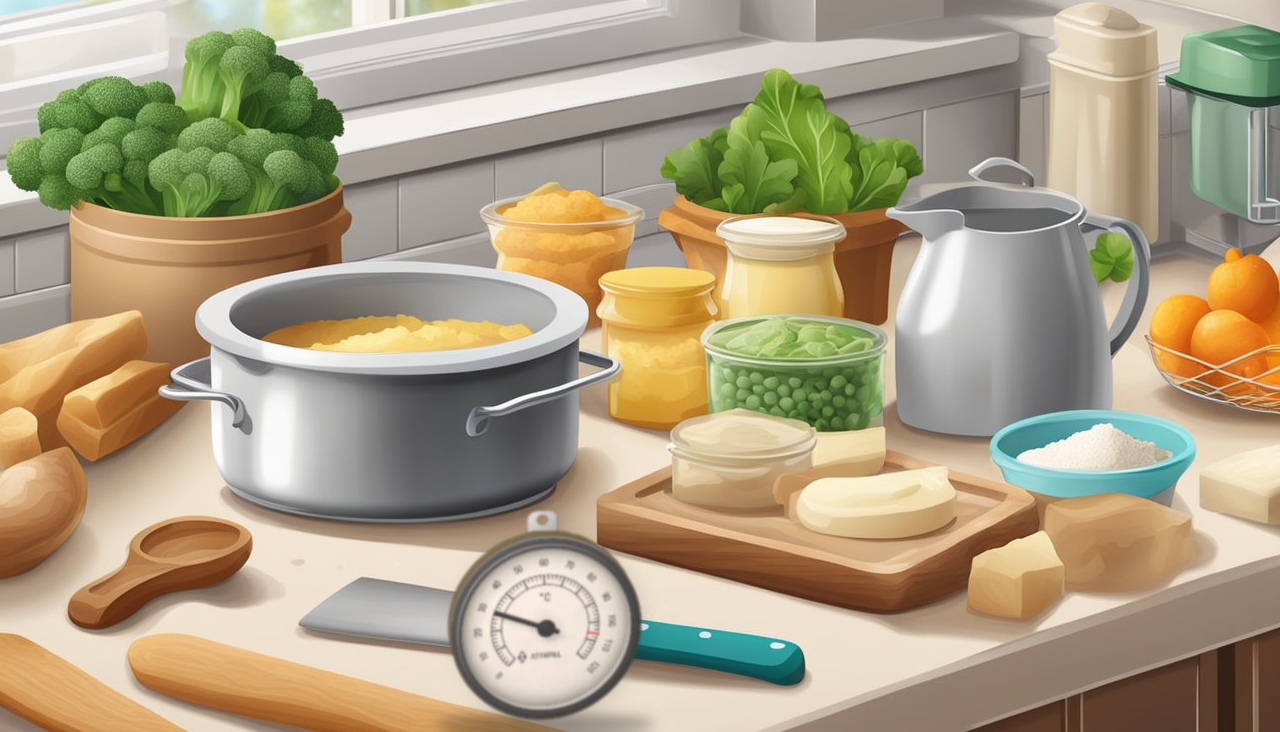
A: 30 (°C)
